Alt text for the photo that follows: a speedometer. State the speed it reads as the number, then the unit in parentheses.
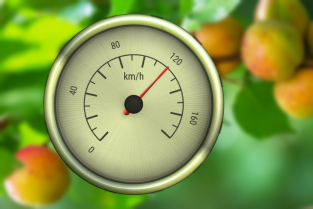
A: 120 (km/h)
